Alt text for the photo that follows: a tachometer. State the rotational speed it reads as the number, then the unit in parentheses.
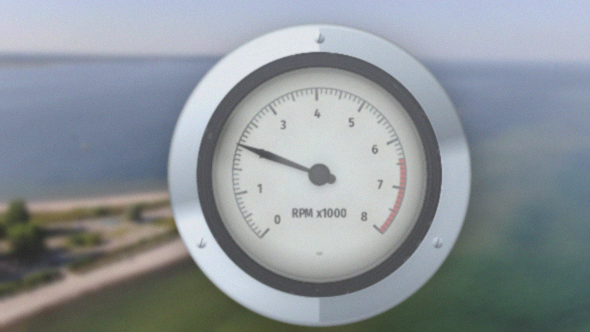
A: 2000 (rpm)
